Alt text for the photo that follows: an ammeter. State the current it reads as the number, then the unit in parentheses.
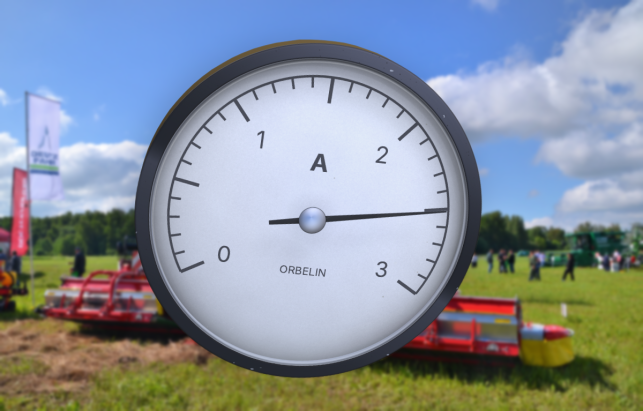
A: 2.5 (A)
